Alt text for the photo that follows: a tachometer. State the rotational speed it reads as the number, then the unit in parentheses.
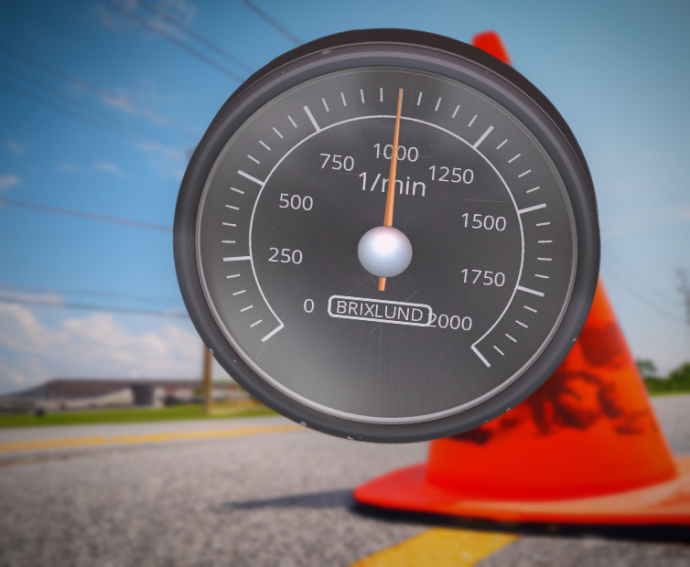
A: 1000 (rpm)
